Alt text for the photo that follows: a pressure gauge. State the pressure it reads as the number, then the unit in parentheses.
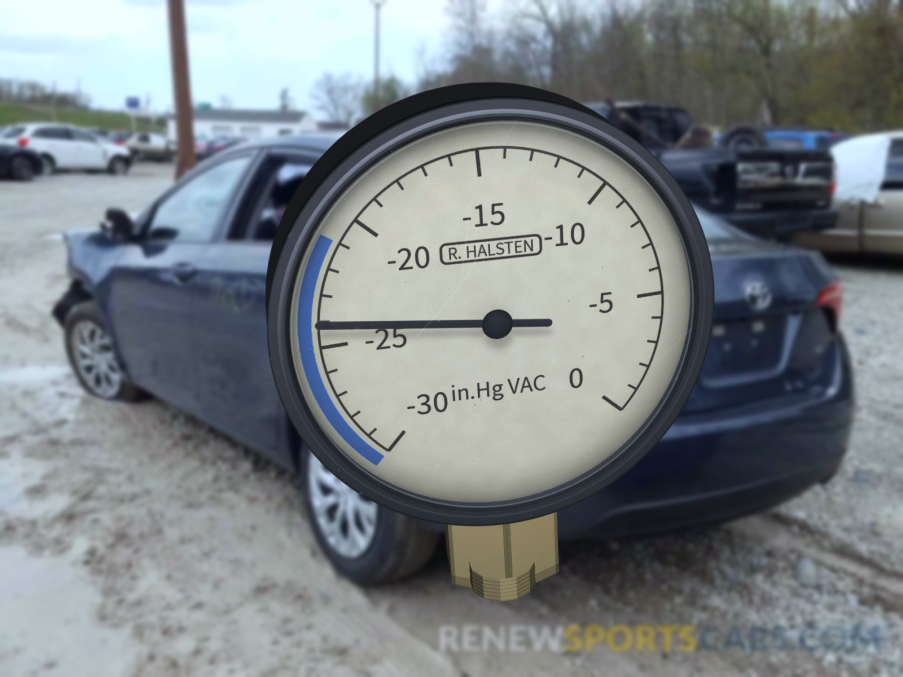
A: -24 (inHg)
